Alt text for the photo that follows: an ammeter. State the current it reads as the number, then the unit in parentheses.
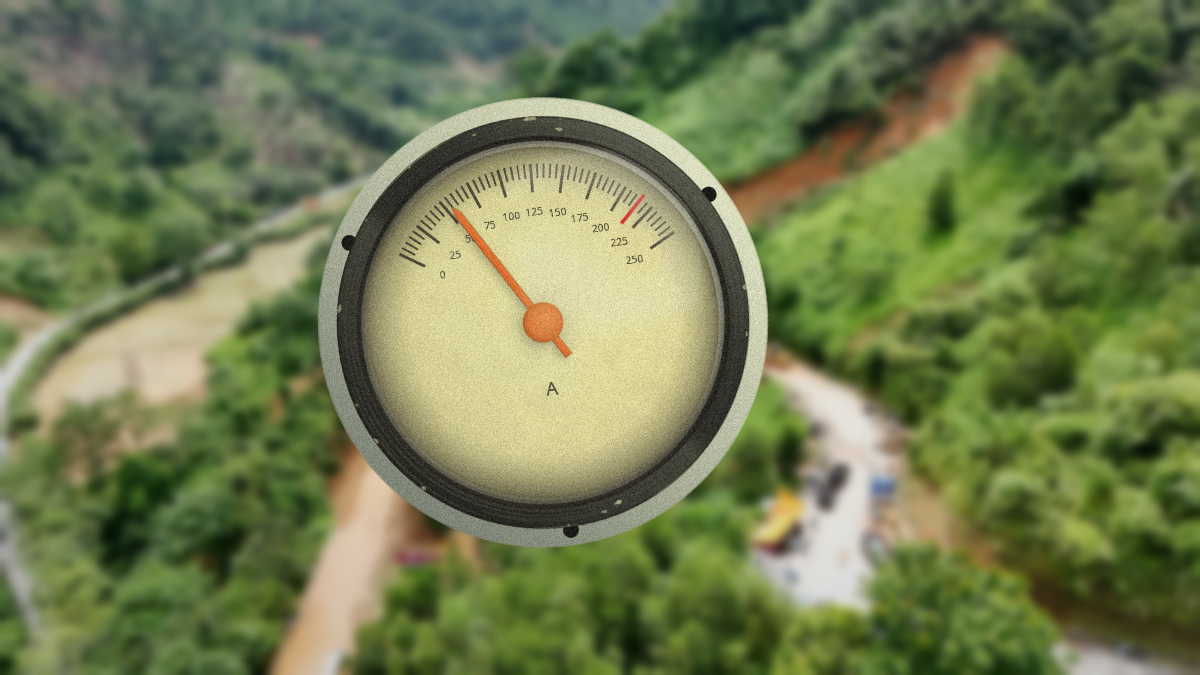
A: 55 (A)
